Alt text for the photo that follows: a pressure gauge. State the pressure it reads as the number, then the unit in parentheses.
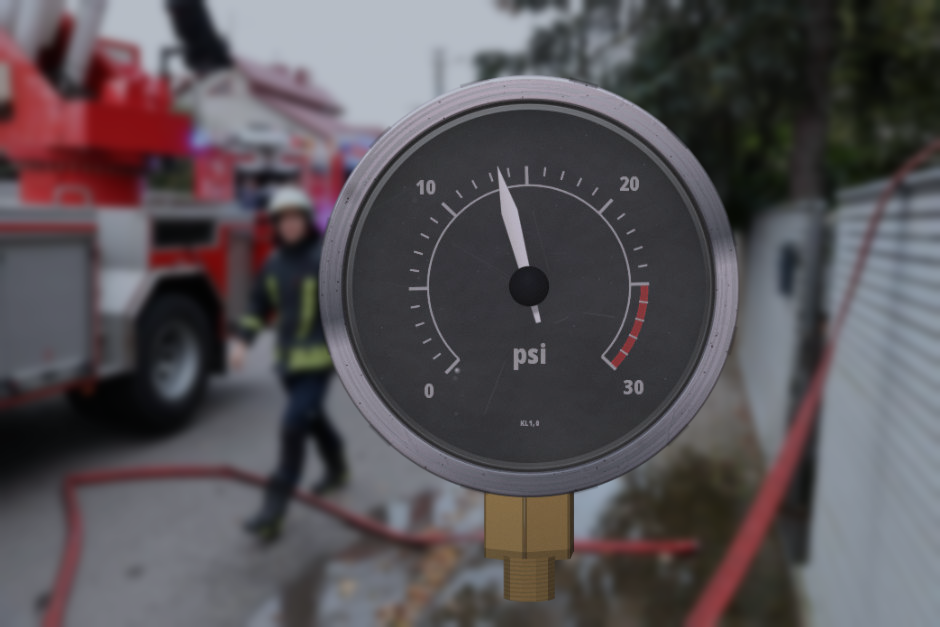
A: 13.5 (psi)
